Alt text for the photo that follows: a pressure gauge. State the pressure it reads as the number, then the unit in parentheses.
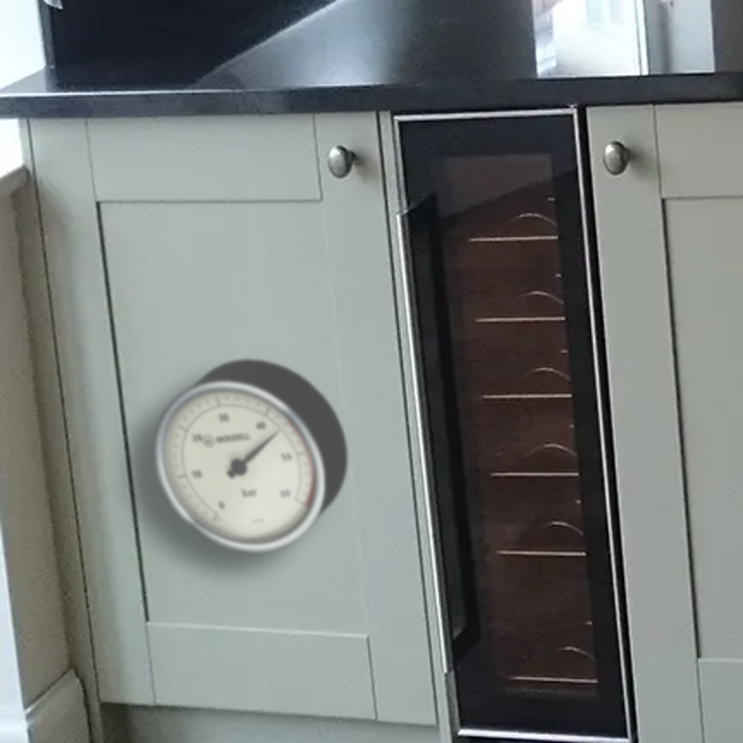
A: 44 (bar)
